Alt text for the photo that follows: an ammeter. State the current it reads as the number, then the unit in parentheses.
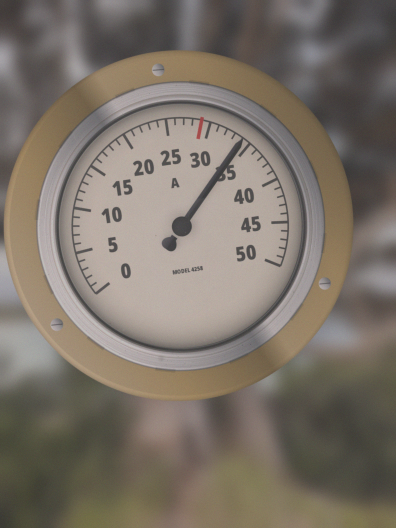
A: 34 (A)
